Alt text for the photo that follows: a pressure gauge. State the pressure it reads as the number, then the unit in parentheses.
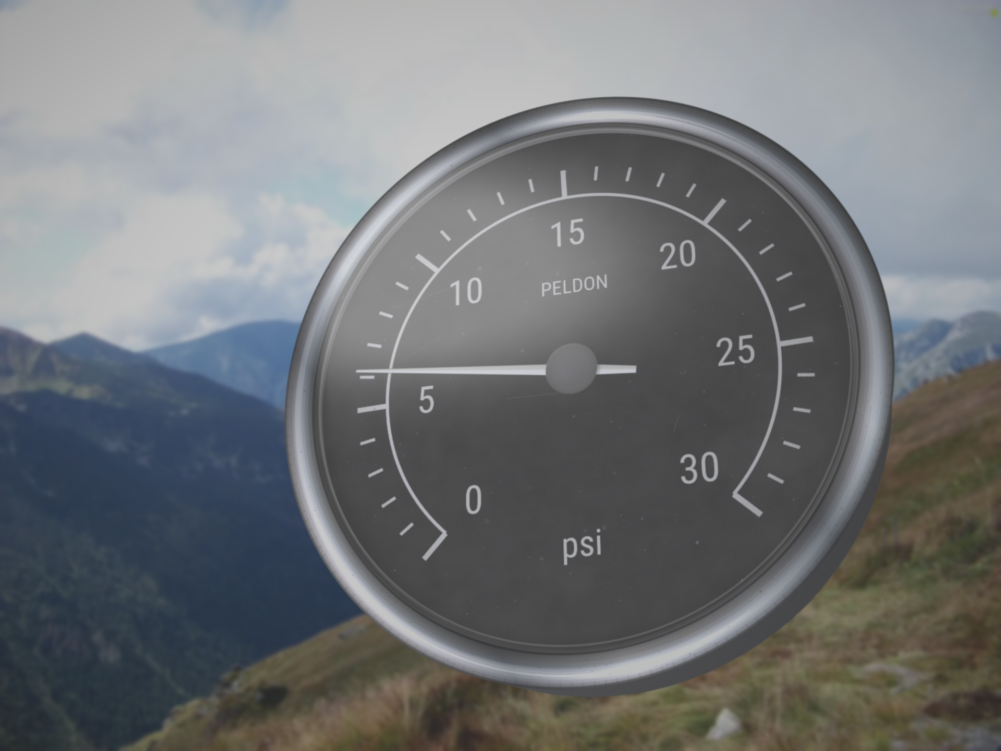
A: 6 (psi)
